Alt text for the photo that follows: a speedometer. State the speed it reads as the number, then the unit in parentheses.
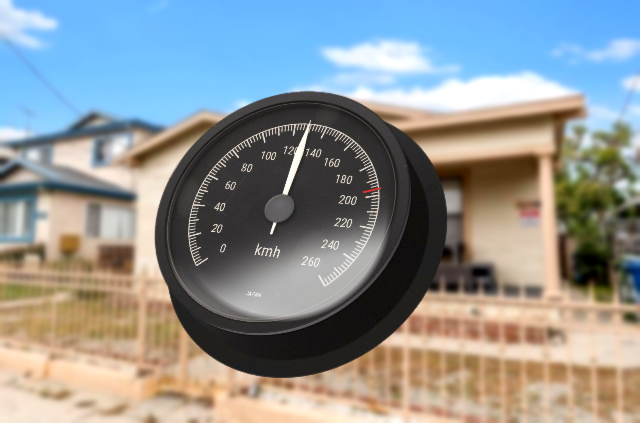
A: 130 (km/h)
